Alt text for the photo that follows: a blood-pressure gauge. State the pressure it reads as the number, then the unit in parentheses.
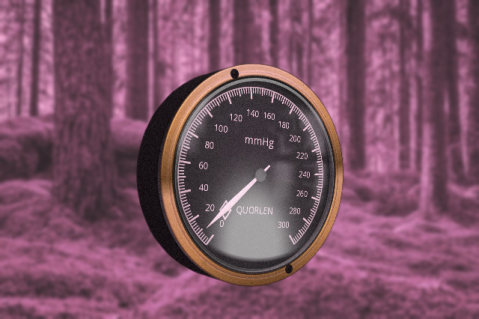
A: 10 (mmHg)
